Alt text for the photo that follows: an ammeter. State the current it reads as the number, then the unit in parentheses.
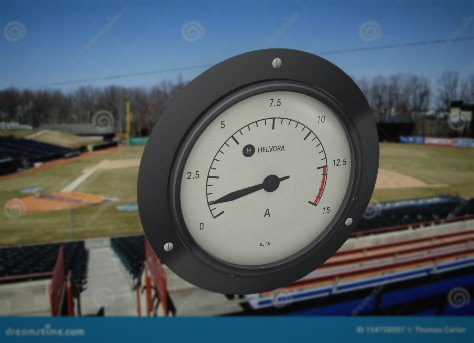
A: 1 (A)
